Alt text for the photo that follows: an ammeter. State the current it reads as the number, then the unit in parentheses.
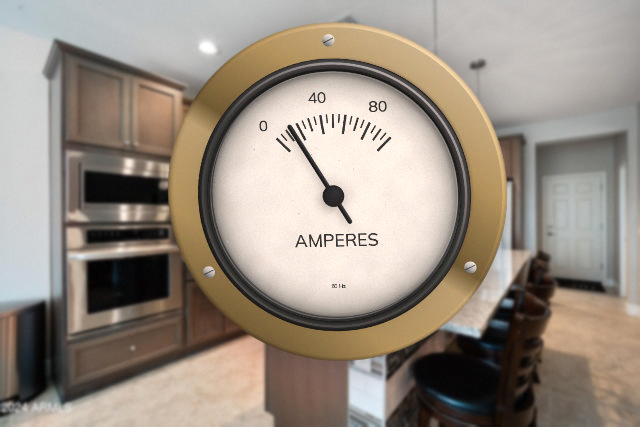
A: 15 (A)
